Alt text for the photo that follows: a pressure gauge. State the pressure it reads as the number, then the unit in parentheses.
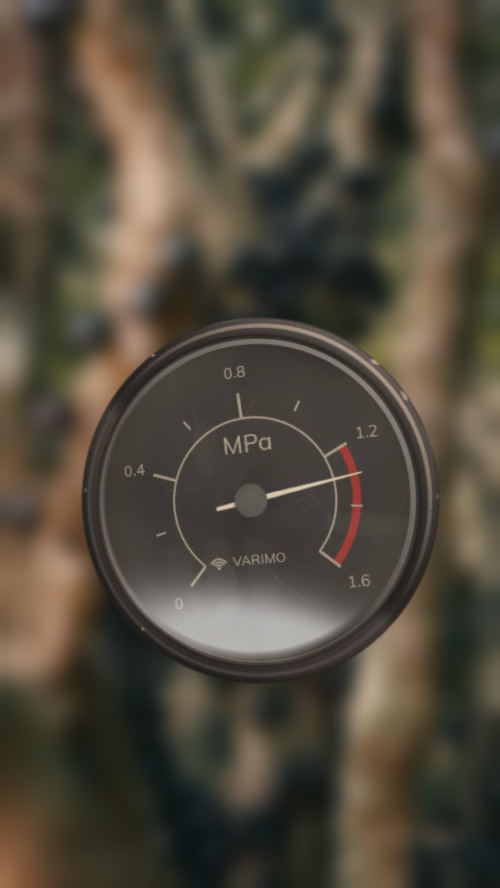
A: 1.3 (MPa)
